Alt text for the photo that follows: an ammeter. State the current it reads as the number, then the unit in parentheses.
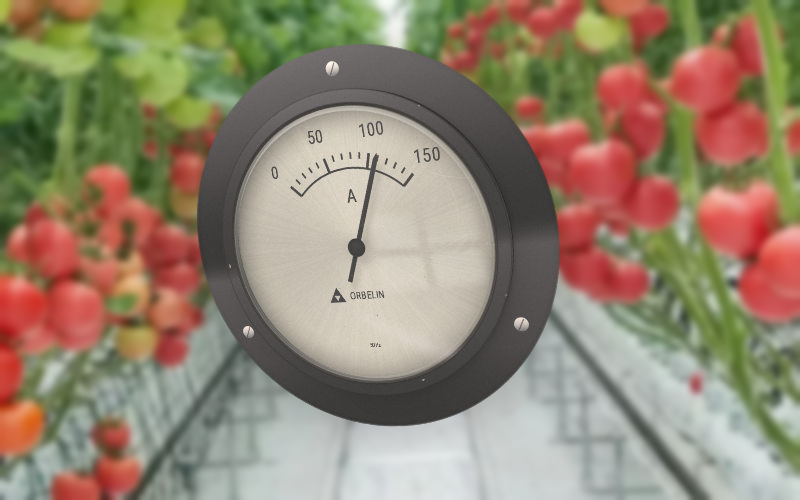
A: 110 (A)
